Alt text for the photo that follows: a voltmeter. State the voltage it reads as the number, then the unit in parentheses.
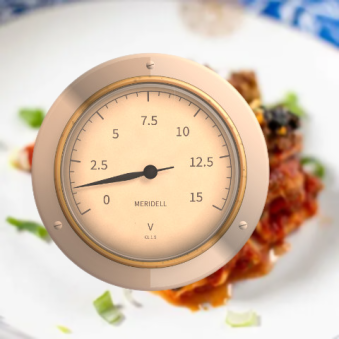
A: 1.25 (V)
